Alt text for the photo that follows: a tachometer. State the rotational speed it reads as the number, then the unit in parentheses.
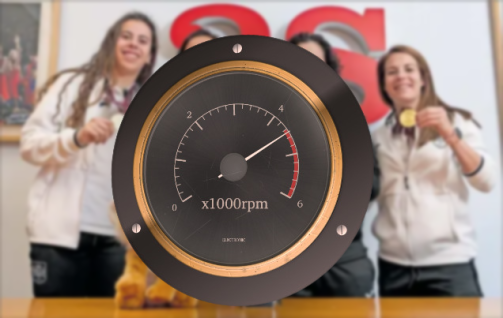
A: 4500 (rpm)
